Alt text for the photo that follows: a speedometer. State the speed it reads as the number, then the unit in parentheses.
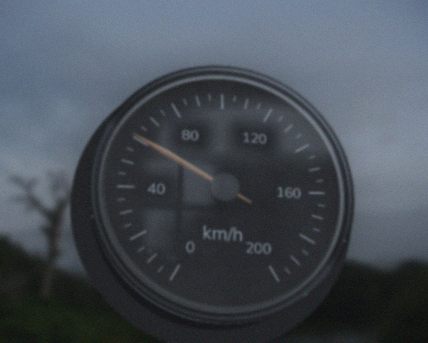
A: 60 (km/h)
